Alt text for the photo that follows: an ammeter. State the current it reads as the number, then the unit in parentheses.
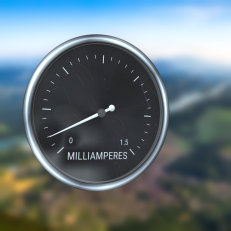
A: 0.1 (mA)
